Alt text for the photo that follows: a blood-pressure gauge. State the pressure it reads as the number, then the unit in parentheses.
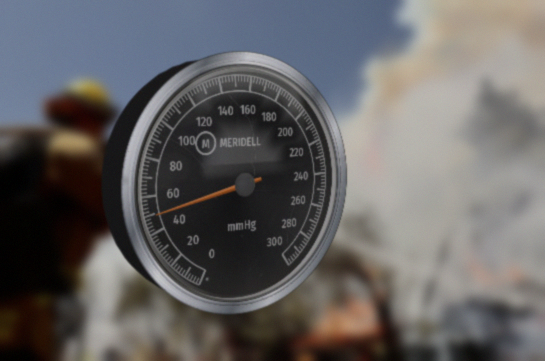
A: 50 (mmHg)
